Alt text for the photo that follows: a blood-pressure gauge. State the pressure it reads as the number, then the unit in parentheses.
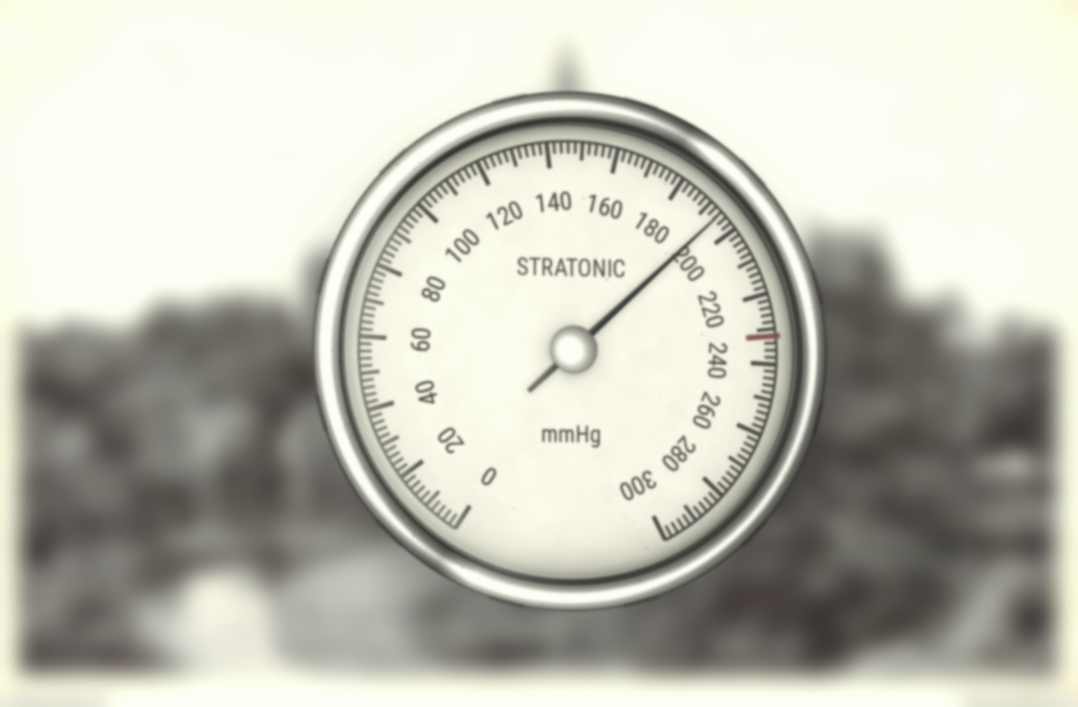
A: 194 (mmHg)
